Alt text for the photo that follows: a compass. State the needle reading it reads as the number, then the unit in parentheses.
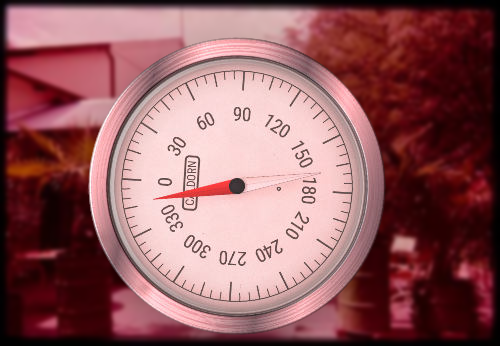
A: 347.5 (°)
